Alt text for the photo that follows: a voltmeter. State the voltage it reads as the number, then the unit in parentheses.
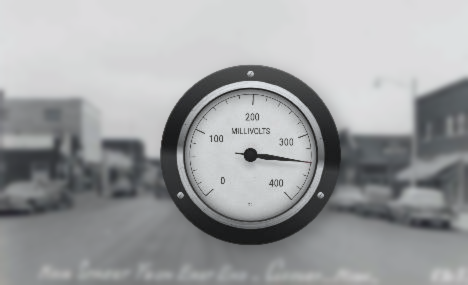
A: 340 (mV)
